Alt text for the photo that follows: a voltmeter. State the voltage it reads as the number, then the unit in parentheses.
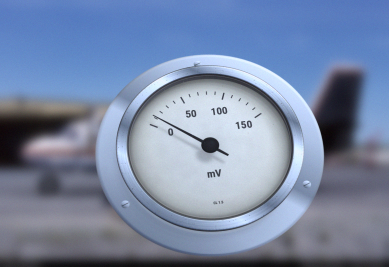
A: 10 (mV)
